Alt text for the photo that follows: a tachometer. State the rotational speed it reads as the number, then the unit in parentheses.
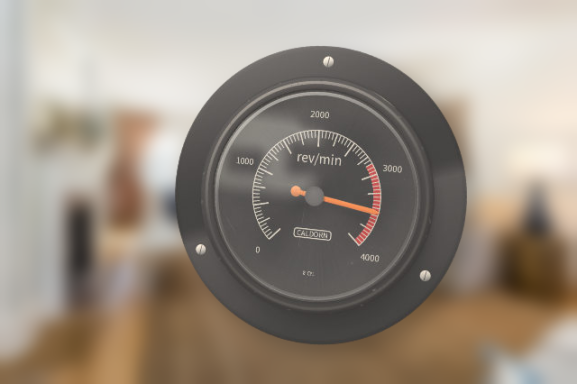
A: 3500 (rpm)
